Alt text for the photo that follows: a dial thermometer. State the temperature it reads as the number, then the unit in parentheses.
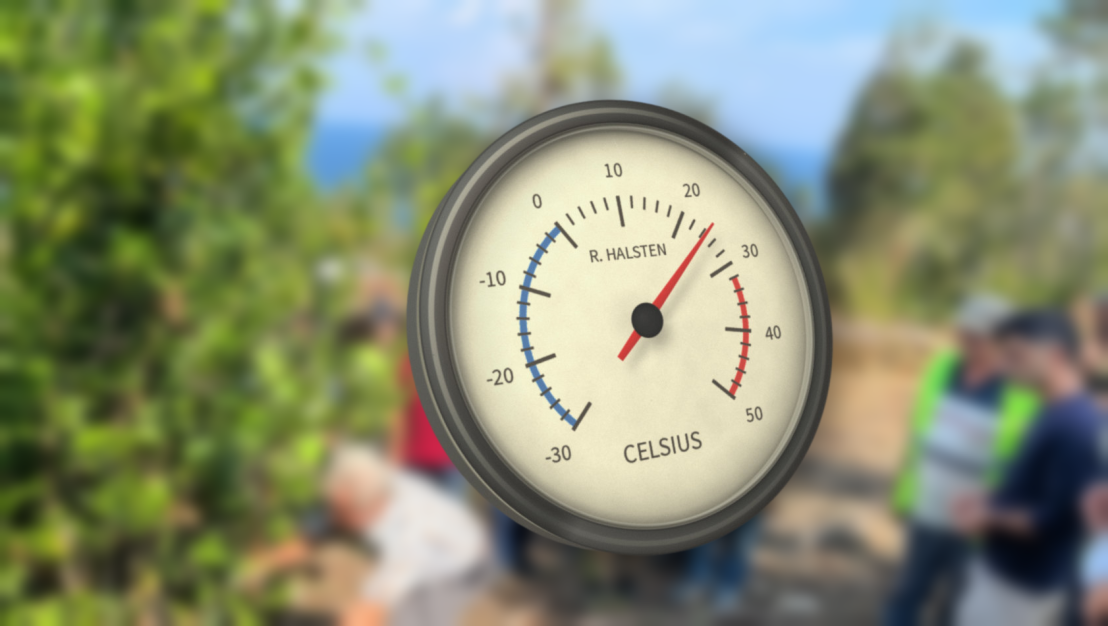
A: 24 (°C)
